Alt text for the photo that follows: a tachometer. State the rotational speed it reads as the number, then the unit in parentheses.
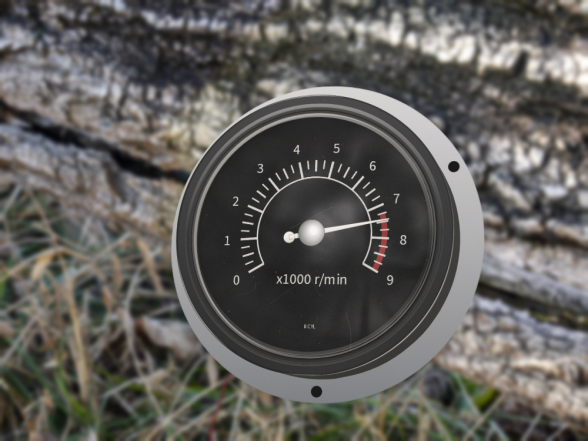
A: 7500 (rpm)
